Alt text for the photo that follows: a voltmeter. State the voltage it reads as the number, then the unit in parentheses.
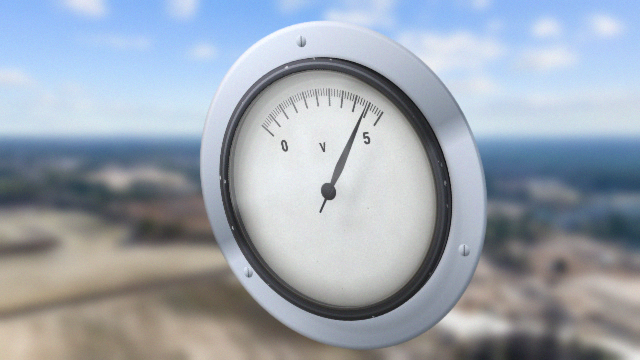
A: 4.5 (V)
